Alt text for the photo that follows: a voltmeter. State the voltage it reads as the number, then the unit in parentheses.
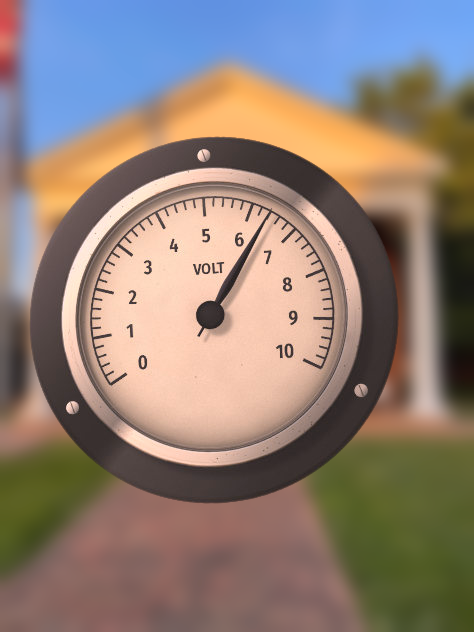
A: 6.4 (V)
